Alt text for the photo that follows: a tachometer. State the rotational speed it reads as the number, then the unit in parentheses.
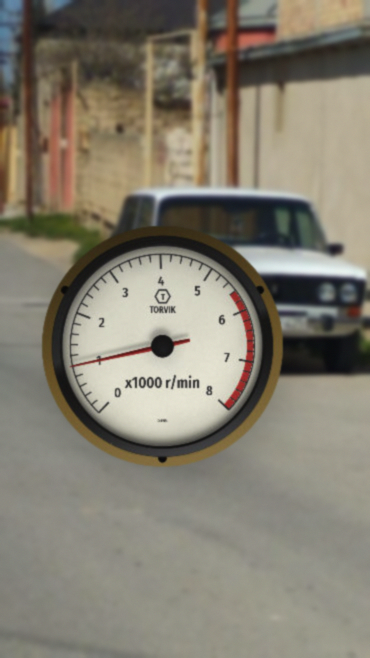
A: 1000 (rpm)
